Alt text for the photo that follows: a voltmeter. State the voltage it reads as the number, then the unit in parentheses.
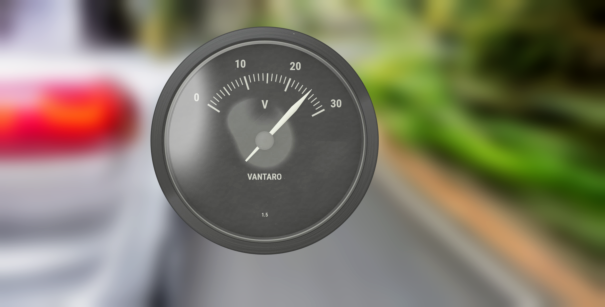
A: 25 (V)
